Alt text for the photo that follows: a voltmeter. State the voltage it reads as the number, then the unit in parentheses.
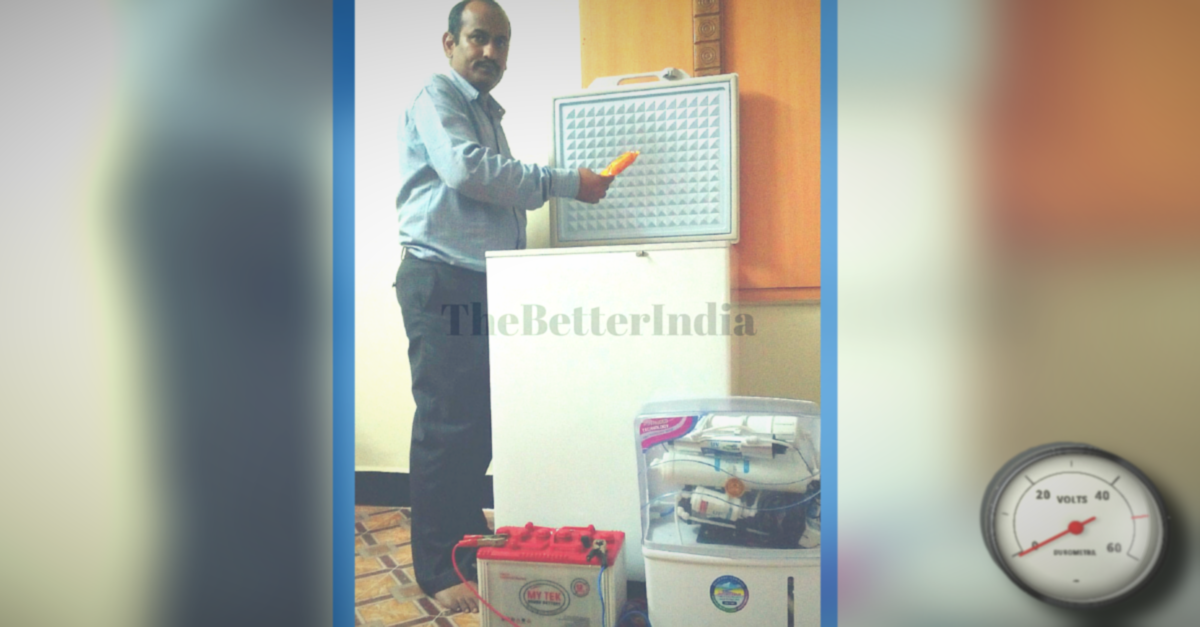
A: 0 (V)
